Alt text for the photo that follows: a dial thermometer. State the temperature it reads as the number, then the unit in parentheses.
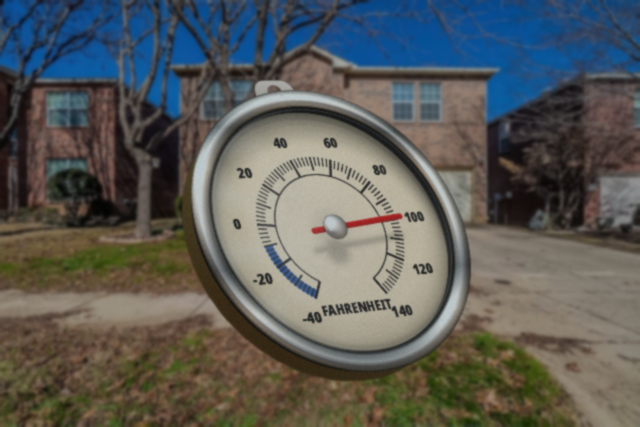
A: 100 (°F)
